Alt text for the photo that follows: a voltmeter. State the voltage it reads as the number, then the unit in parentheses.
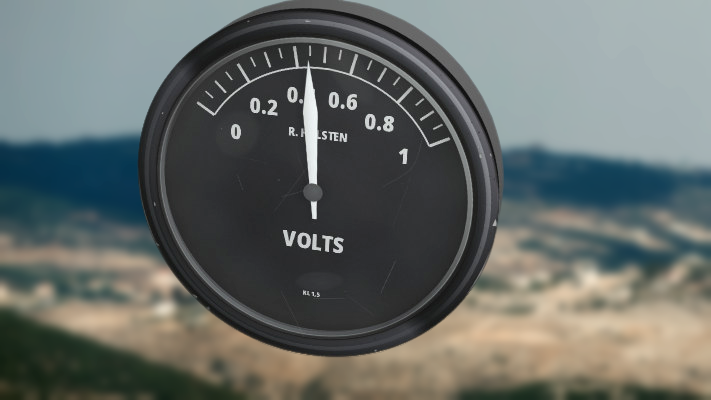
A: 0.45 (V)
